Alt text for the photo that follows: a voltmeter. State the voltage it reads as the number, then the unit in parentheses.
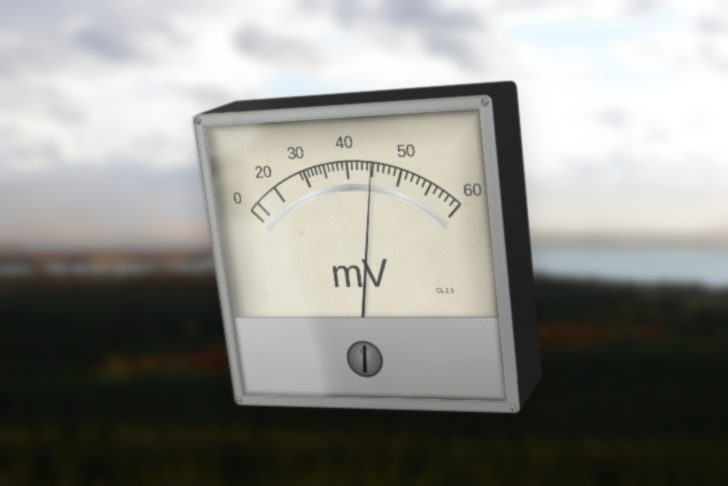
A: 45 (mV)
